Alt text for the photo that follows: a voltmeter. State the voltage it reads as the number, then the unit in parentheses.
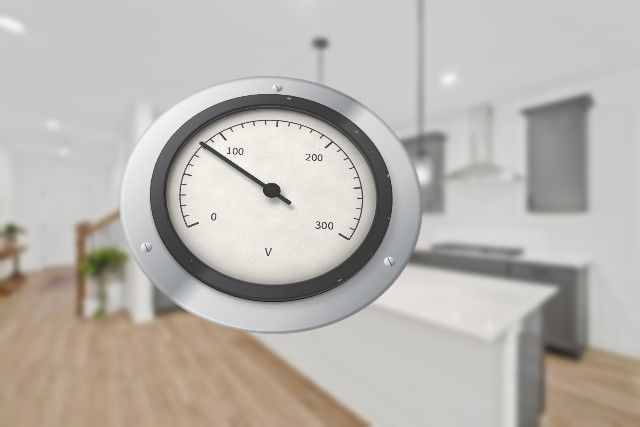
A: 80 (V)
